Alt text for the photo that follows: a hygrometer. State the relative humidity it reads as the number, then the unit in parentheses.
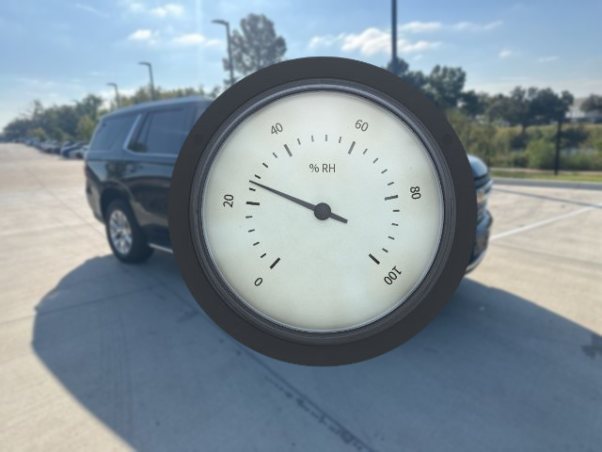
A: 26 (%)
